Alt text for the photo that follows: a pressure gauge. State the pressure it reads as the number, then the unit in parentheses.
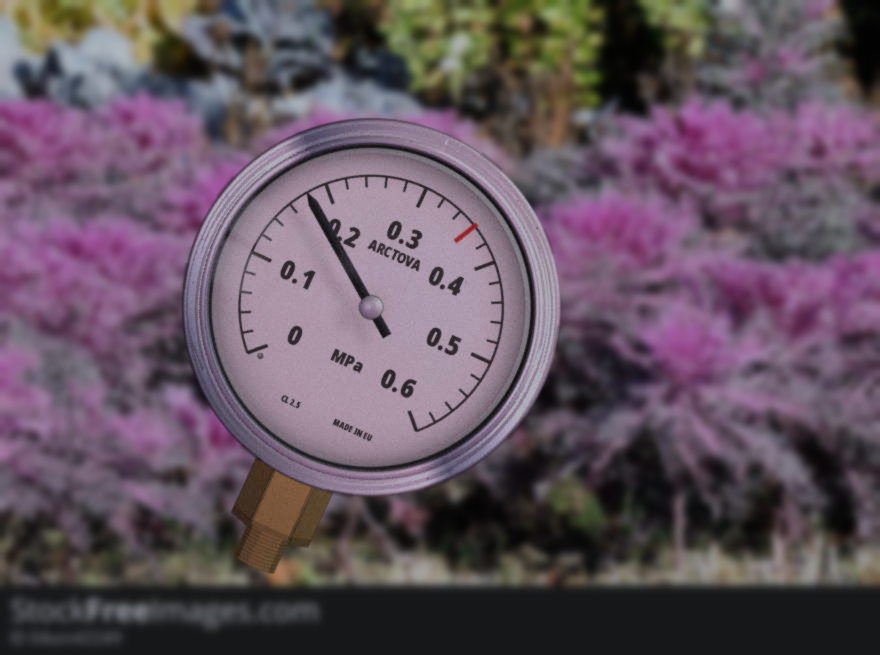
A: 0.18 (MPa)
